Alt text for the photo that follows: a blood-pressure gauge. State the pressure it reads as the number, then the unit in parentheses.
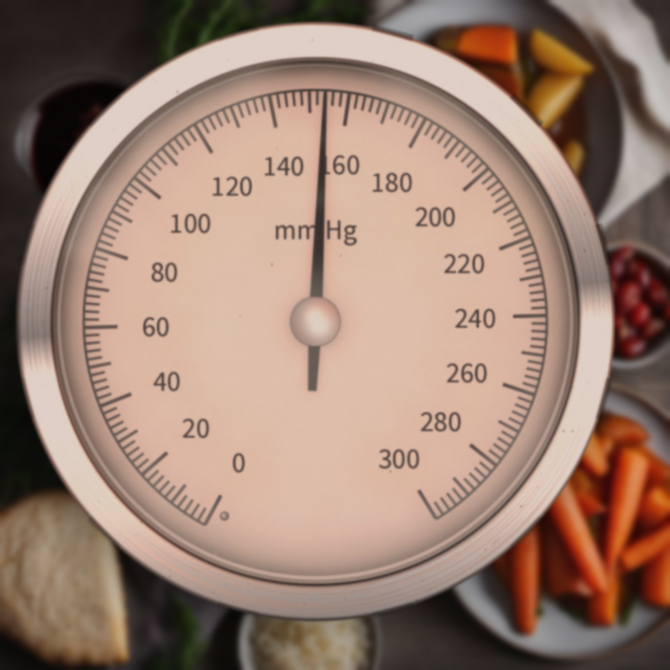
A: 154 (mmHg)
